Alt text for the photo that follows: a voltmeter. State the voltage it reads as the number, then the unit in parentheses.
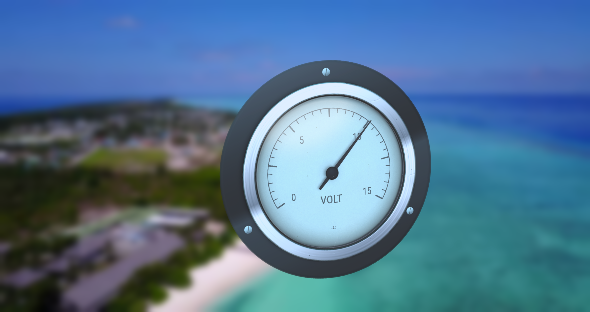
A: 10 (V)
